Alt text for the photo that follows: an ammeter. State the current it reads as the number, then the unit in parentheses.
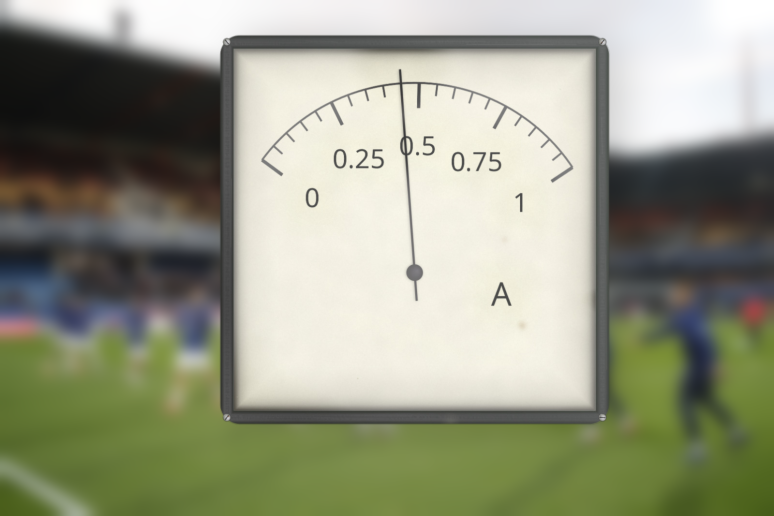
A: 0.45 (A)
